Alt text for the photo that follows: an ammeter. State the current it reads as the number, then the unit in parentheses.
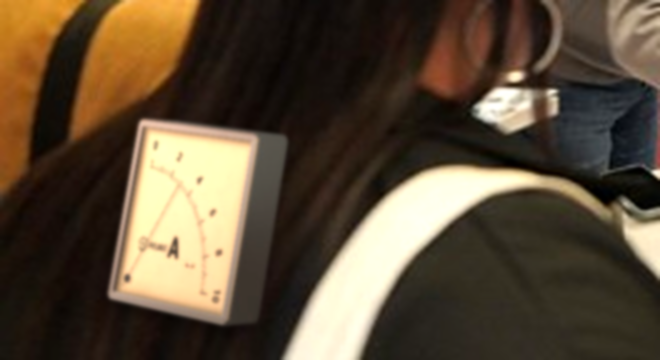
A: 3 (A)
